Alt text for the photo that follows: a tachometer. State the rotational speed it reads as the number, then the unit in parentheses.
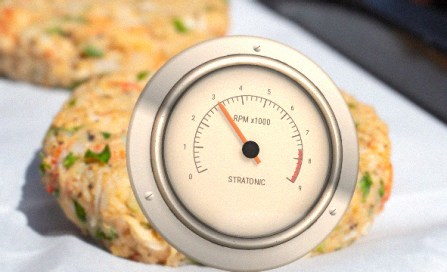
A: 3000 (rpm)
